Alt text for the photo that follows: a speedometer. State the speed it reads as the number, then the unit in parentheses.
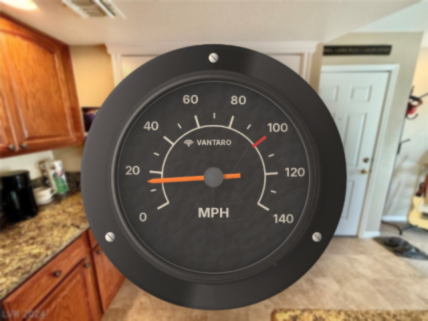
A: 15 (mph)
